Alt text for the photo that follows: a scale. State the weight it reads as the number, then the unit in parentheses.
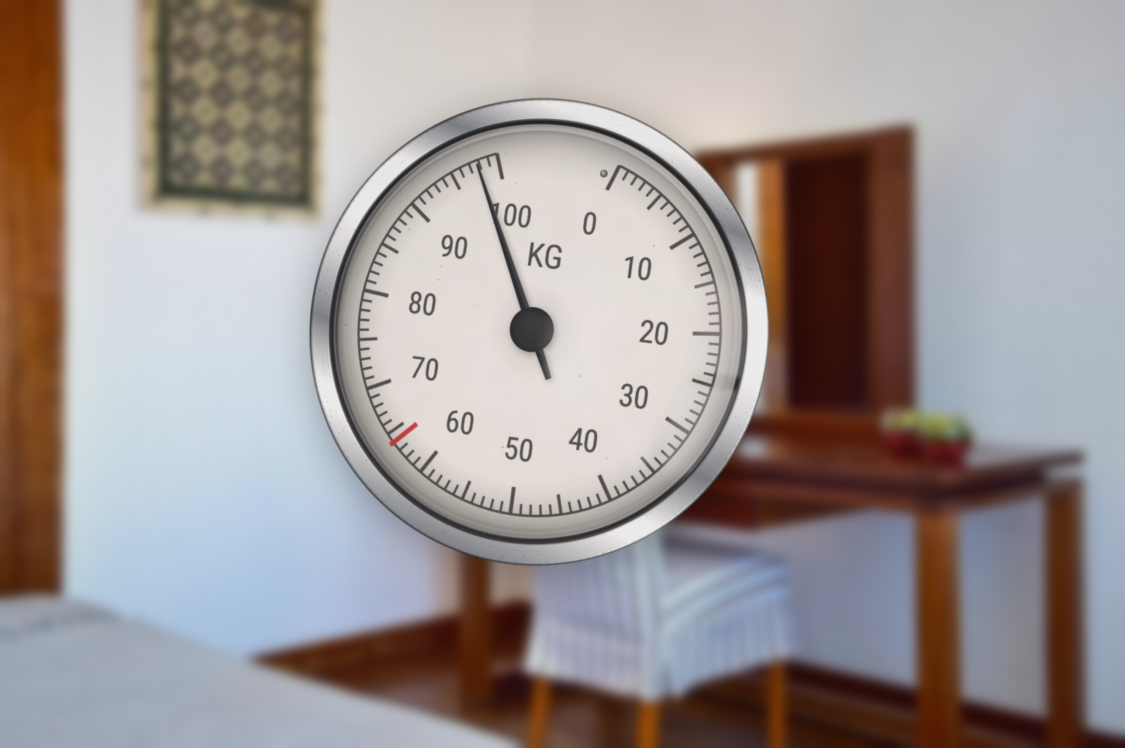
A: 98 (kg)
